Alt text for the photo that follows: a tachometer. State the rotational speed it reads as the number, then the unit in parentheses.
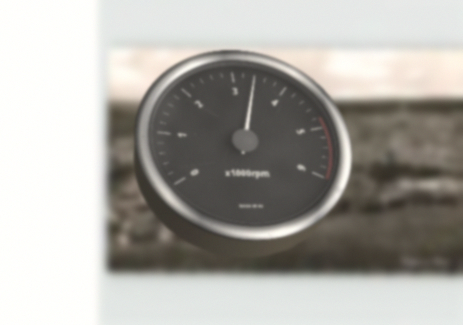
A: 3400 (rpm)
